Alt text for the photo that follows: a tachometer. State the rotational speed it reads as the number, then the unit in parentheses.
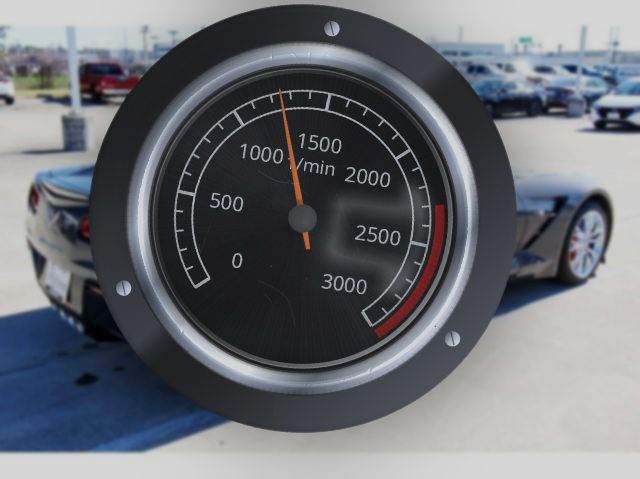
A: 1250 (rpm)
